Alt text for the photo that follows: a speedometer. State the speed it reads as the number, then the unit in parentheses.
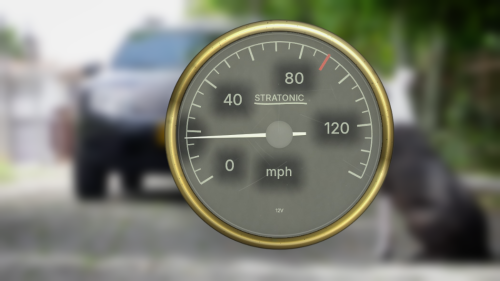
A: 17.5 (mph)
